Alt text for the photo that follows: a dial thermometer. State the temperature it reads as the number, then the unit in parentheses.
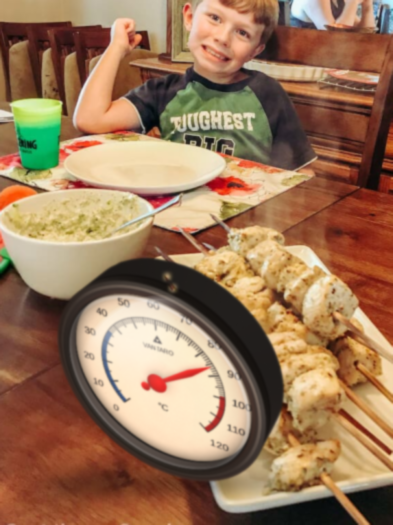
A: 85 (°C)
